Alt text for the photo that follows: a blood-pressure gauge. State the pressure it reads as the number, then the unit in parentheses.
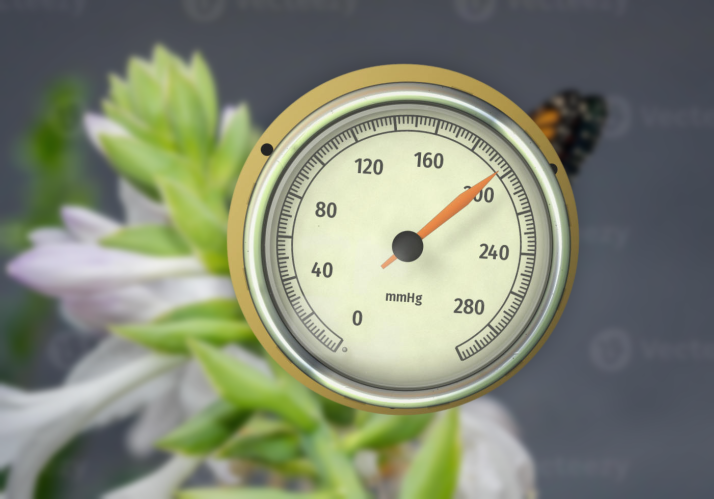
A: 196 (mmHg)
